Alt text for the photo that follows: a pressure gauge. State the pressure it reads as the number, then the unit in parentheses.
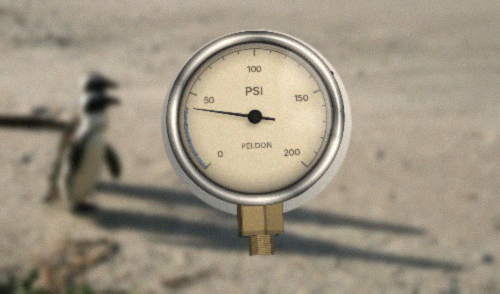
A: 40 (psi)
